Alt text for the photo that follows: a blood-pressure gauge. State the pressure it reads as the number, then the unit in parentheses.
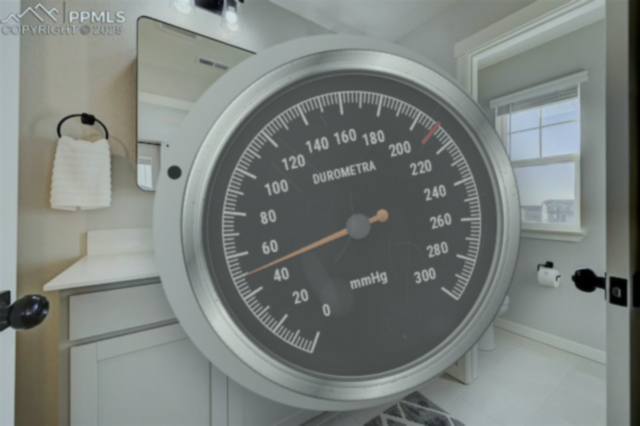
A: 50 (mmHg)
